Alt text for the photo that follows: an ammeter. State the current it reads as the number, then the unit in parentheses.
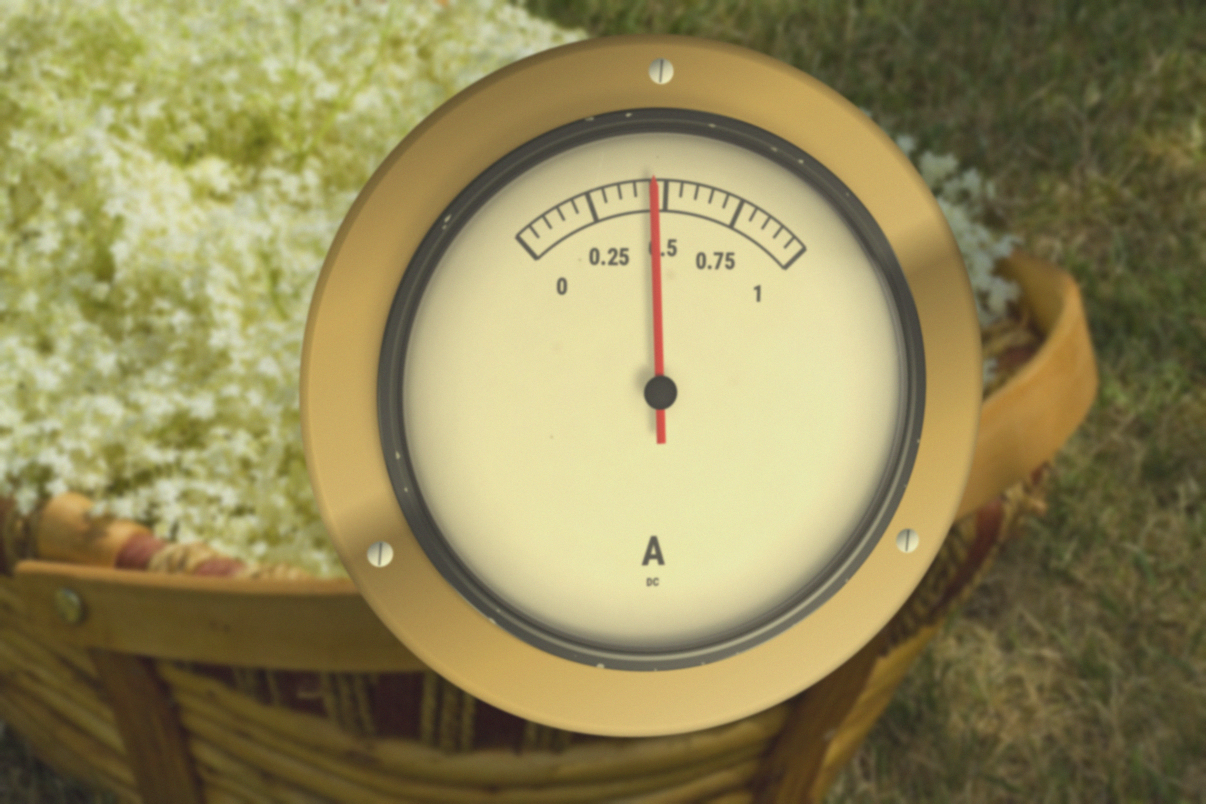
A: 0.45 (A)
